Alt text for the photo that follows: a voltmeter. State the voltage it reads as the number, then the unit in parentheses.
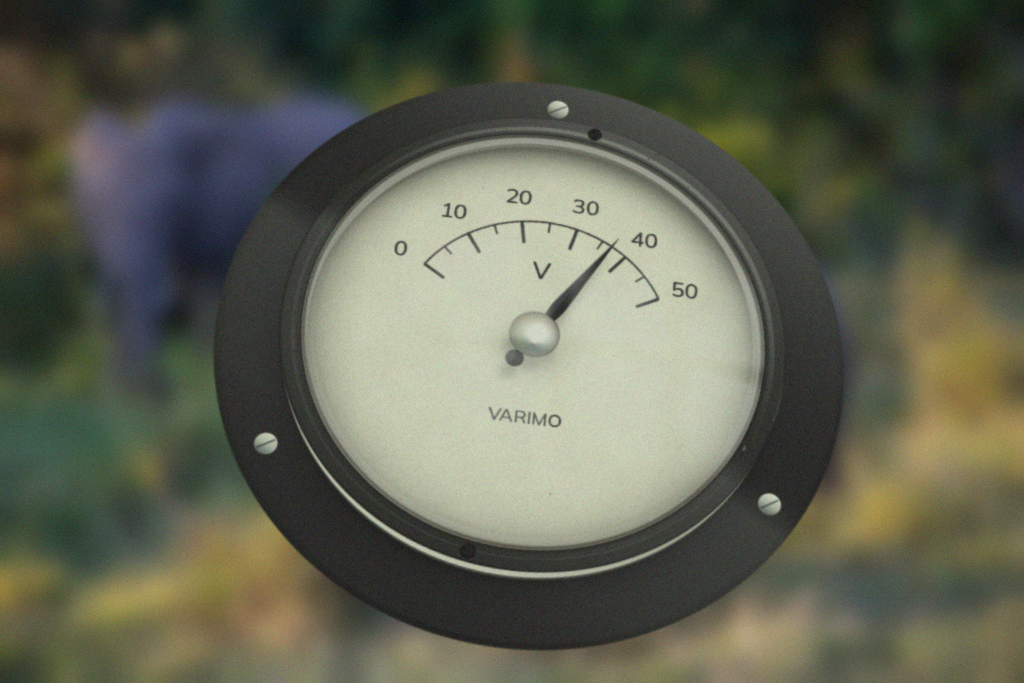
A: 37.5 (V)
